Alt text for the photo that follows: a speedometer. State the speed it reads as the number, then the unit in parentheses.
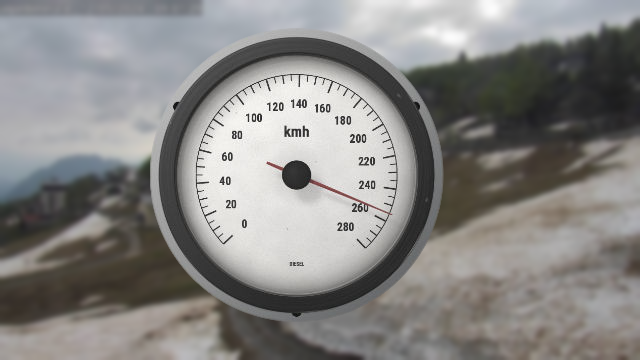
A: 255 (km/h)
